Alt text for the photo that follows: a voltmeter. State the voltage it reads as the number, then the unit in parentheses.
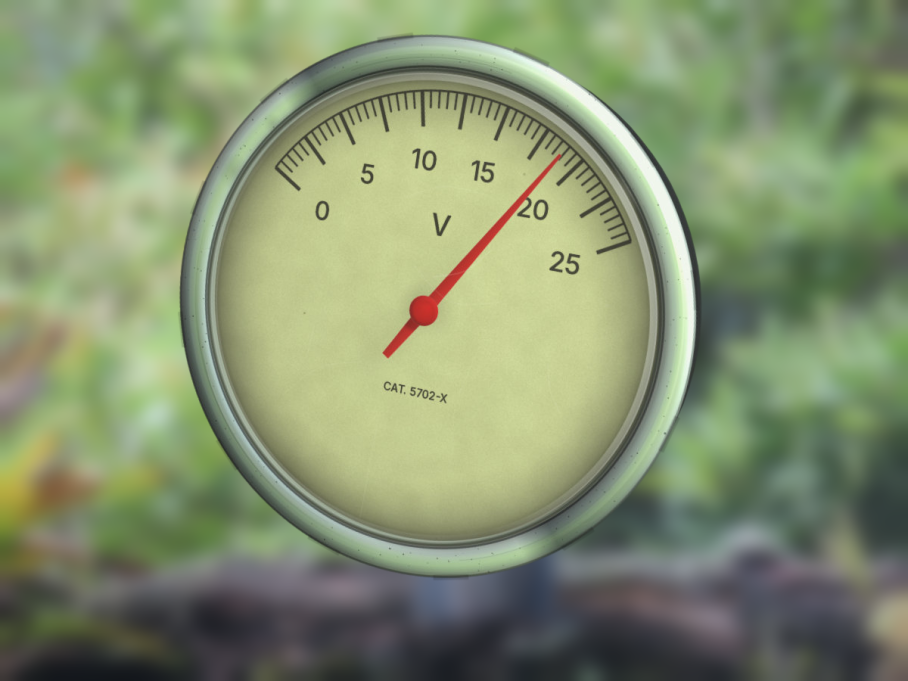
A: 19 (V)
